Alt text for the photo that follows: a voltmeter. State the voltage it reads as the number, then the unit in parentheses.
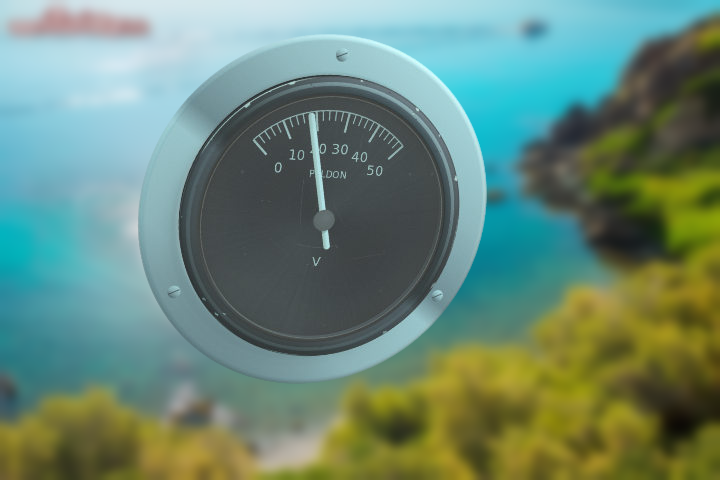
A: 18 (V)
